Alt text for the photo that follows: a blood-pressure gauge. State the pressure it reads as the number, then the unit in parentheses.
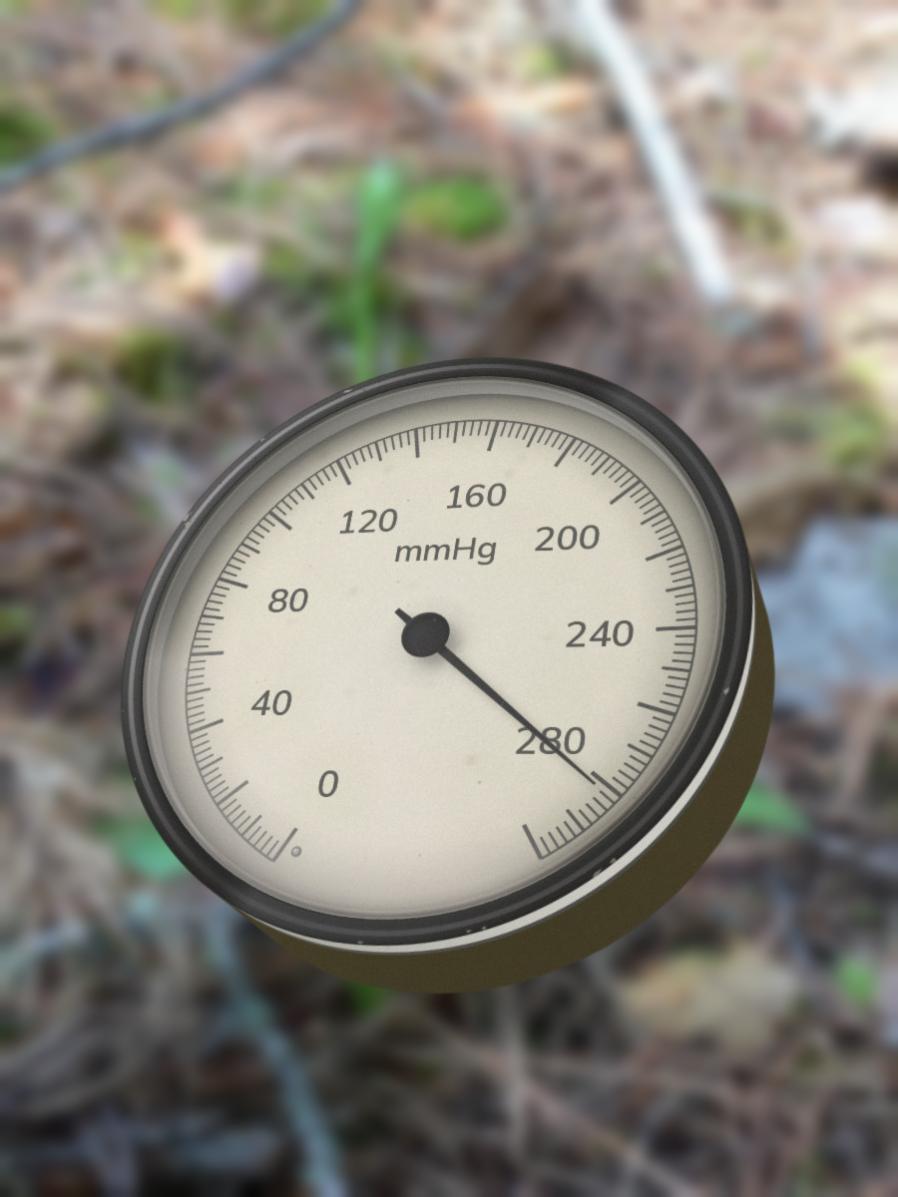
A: 282 (mmHg)
